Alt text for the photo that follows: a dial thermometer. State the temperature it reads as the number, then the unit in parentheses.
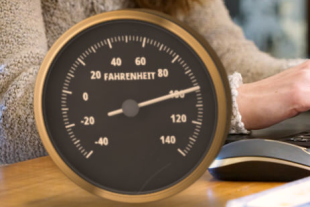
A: 100 (°F)
